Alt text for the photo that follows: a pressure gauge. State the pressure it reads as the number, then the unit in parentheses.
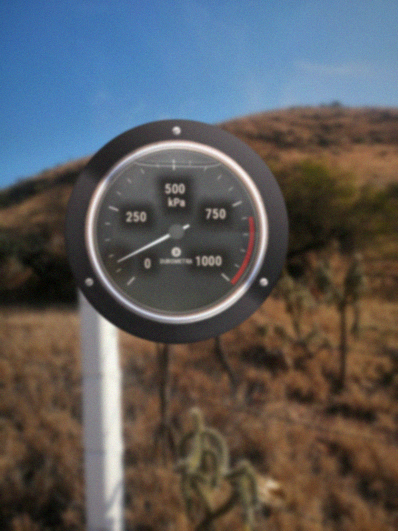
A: 75 (kPa)
